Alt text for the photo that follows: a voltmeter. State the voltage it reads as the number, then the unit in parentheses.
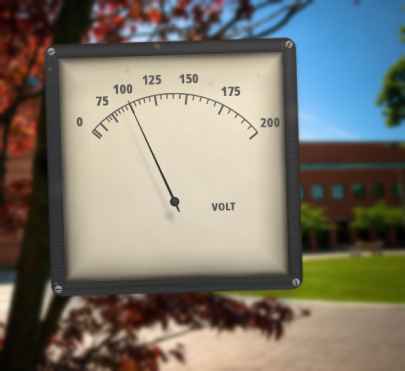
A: 100 (V)
